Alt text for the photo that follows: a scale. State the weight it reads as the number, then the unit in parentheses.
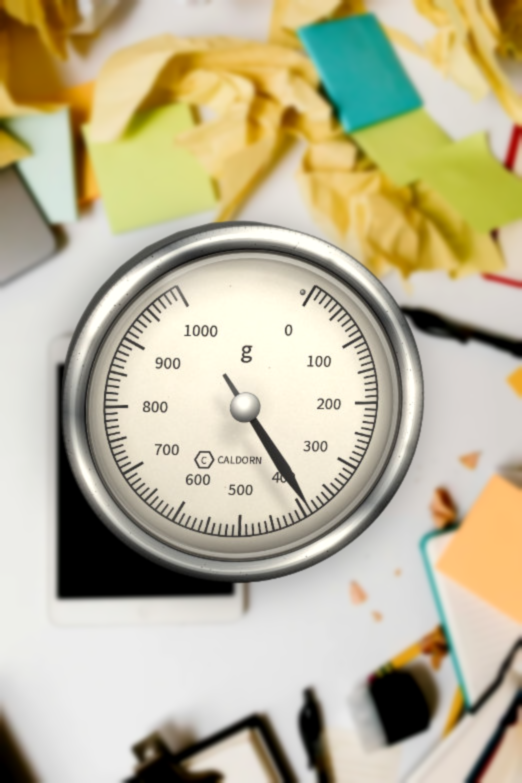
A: 390 (g)
